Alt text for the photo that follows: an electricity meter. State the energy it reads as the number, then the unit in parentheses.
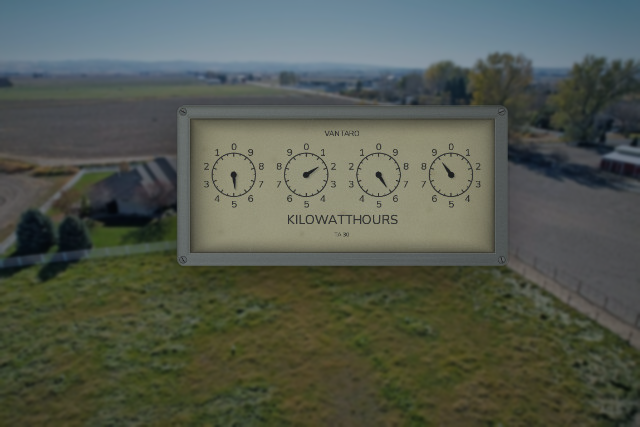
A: 5159 (kWh)
